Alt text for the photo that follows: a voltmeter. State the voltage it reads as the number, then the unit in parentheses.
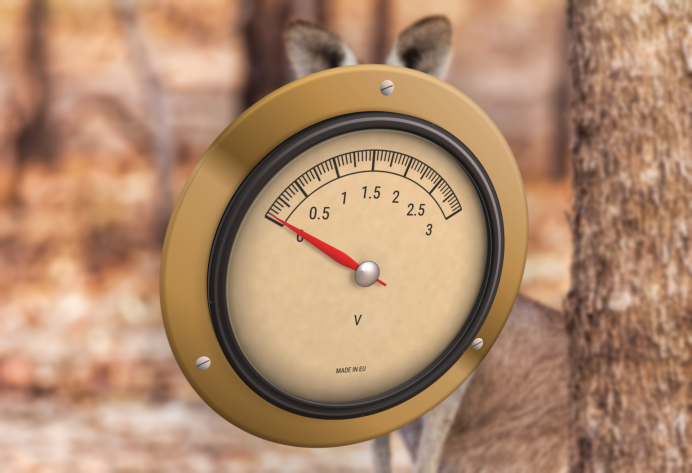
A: 0.05 (V)
